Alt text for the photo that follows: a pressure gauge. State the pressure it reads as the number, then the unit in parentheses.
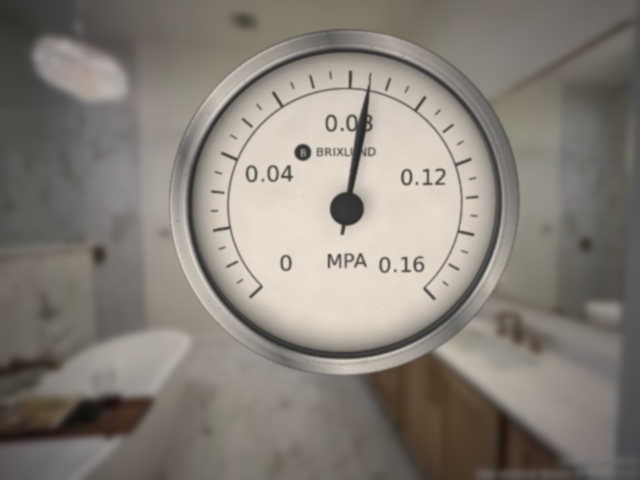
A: 0.085 (MPa)
